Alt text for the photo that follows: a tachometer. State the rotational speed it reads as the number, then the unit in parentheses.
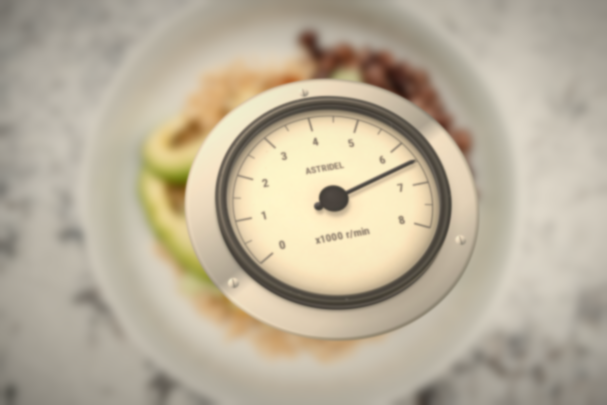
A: 6500 (rpm)
